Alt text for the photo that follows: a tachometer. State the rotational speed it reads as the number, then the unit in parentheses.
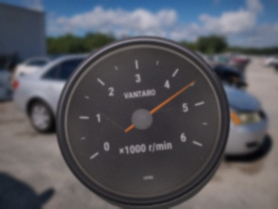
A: 4500 (rpm)
